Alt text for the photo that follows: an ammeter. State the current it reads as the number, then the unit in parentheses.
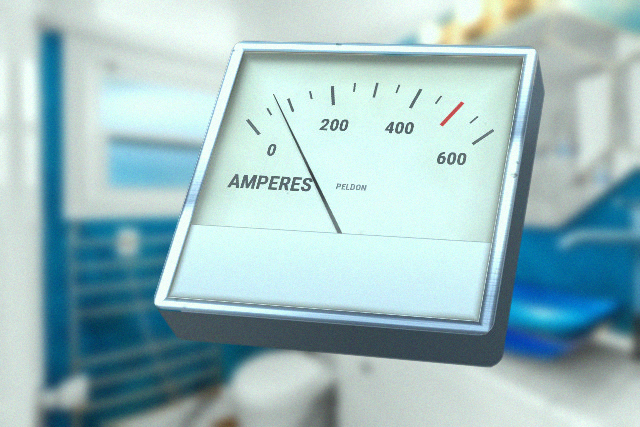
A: 75 (A)
